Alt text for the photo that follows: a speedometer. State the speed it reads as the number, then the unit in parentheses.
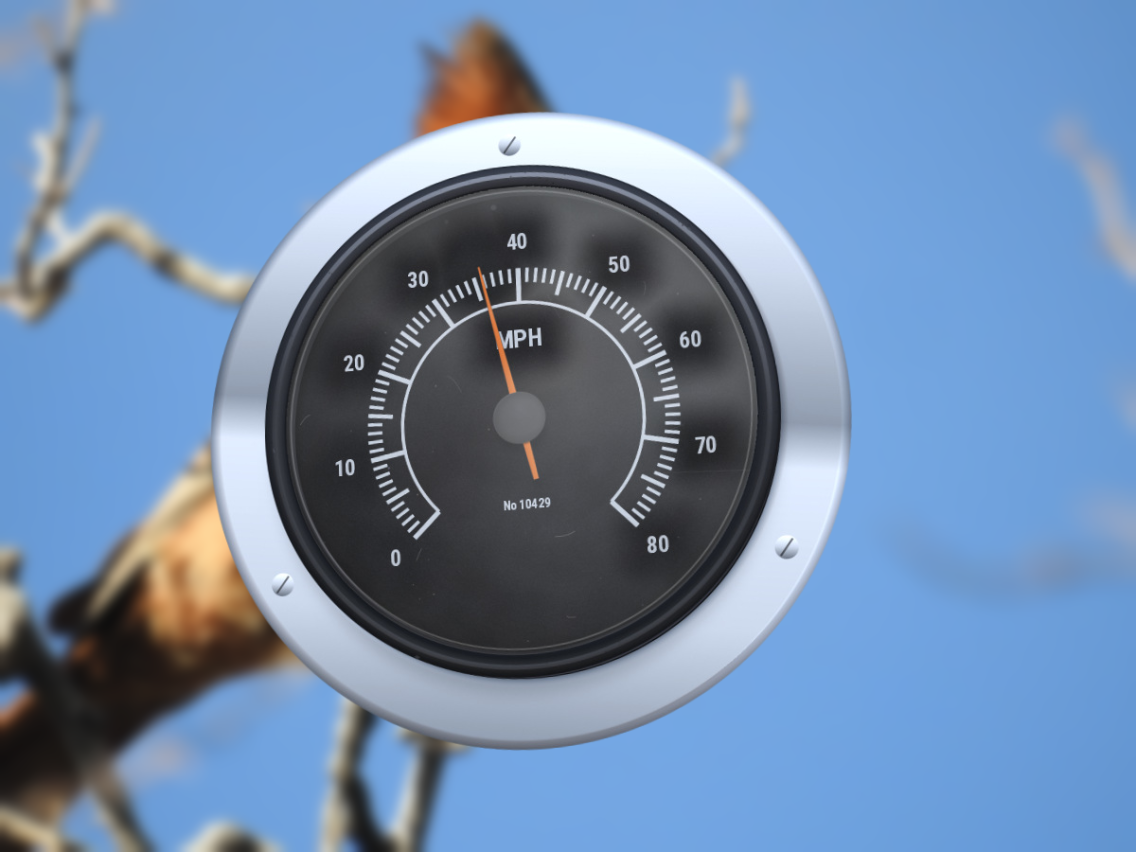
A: 36 (mph)
